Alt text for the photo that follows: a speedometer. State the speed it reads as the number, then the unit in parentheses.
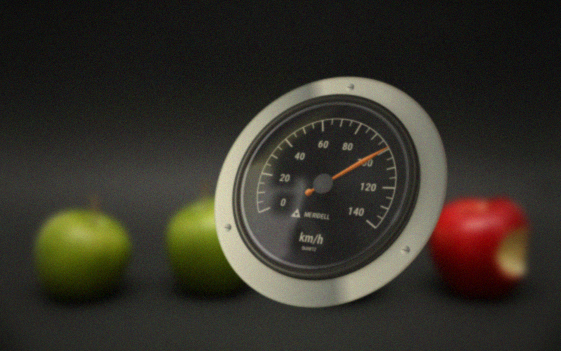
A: 100 (km/h)
